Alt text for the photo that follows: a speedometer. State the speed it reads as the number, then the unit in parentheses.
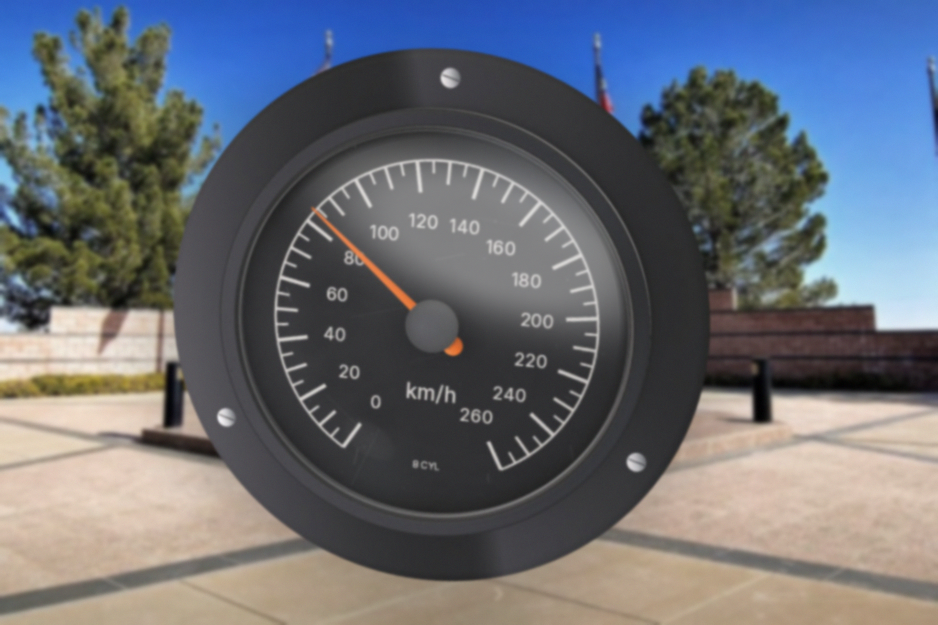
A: 85 (km/h)
